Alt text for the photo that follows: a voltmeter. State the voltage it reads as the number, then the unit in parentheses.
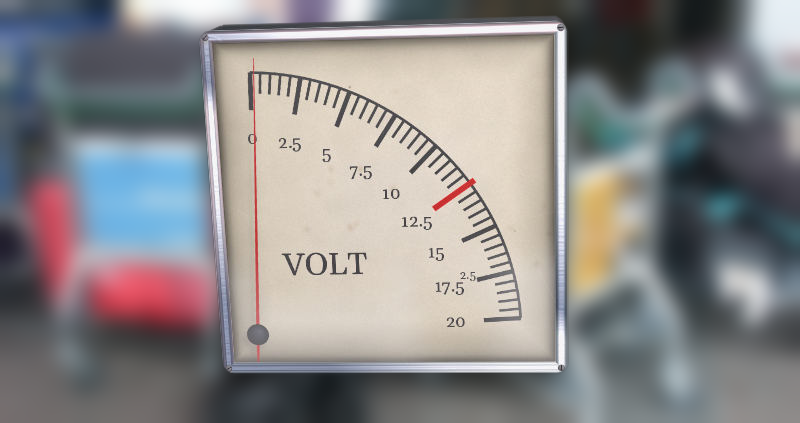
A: 0.25 (V)
